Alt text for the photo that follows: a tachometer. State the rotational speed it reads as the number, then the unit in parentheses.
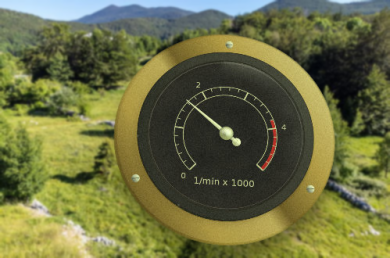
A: 1600 (rpm)
